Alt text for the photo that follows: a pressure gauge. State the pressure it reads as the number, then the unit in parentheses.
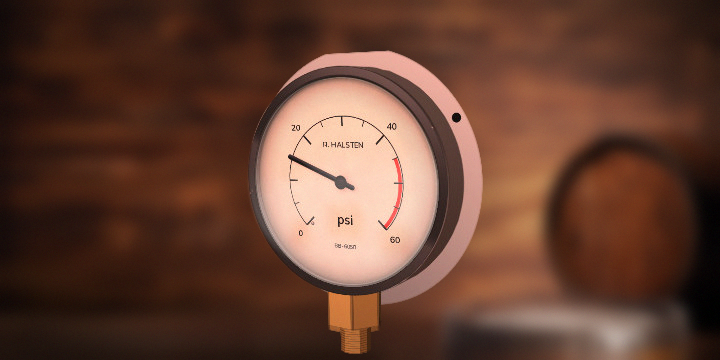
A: 15 (psi)
